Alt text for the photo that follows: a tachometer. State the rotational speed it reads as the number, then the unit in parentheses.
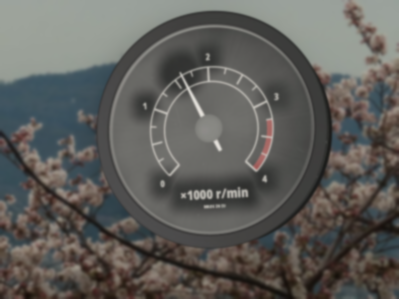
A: 1625 (rpm)
